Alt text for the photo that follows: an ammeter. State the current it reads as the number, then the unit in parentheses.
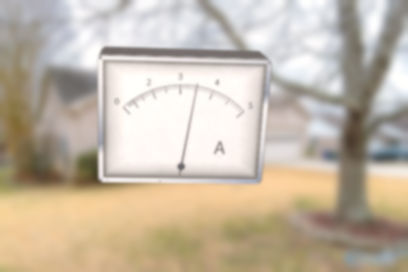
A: 3.5 (A)
